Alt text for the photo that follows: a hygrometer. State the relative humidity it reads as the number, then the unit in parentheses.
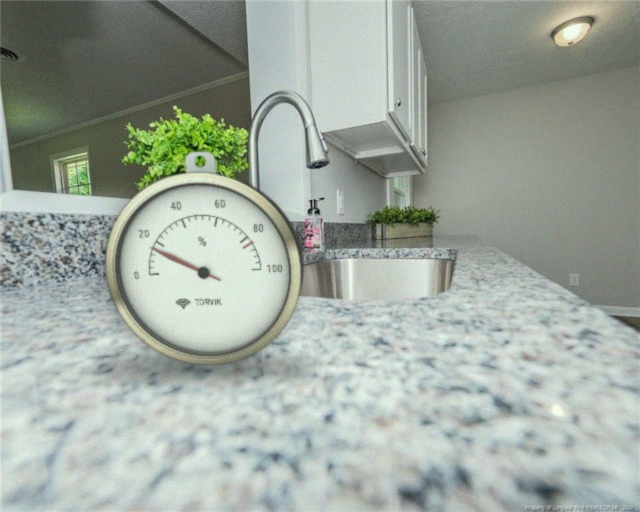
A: 16 (%)
